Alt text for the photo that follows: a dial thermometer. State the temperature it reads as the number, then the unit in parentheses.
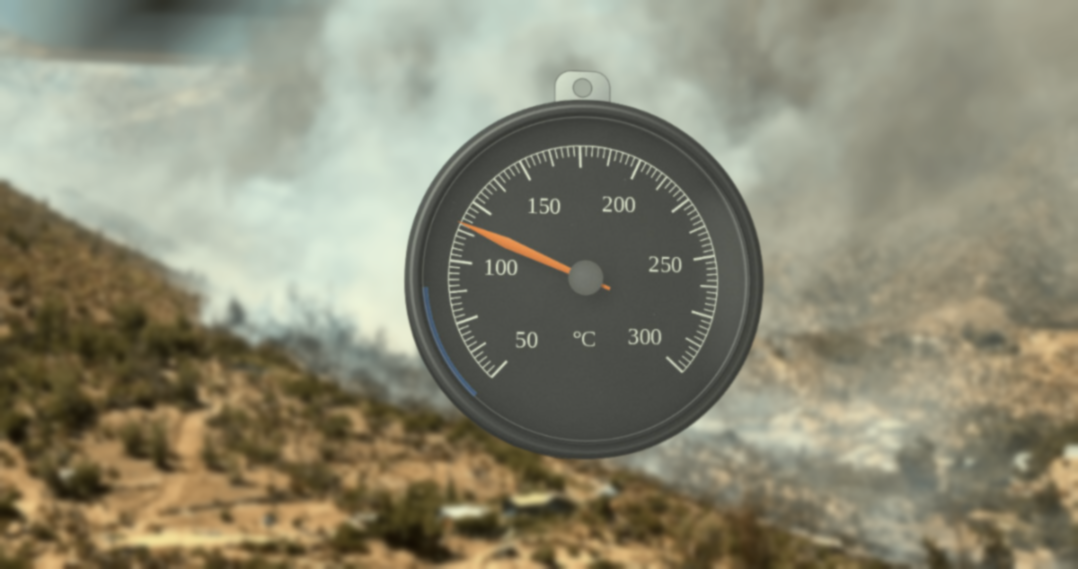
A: 115 (°C)
